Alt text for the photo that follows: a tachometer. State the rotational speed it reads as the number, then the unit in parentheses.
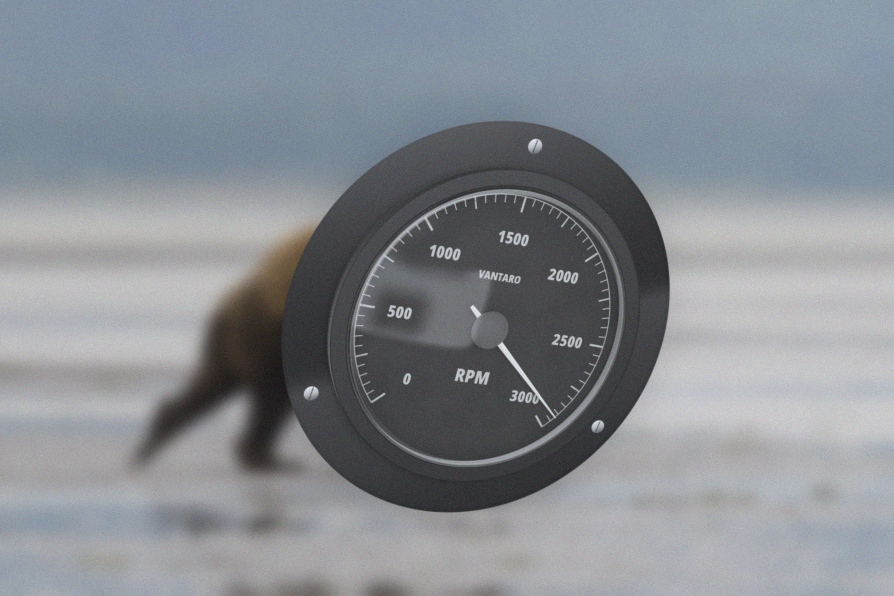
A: 2925 (rpm)
